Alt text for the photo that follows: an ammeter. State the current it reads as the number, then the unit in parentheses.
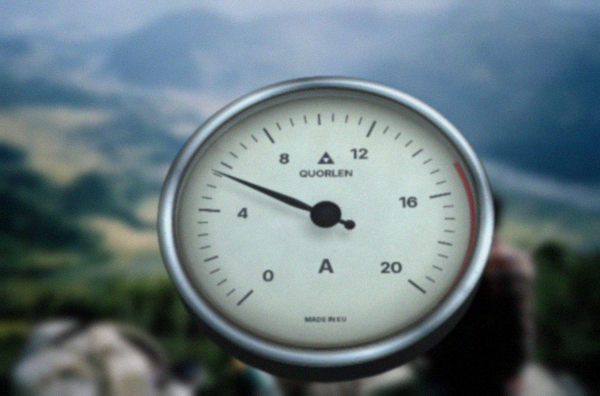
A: 5.5 (A)
